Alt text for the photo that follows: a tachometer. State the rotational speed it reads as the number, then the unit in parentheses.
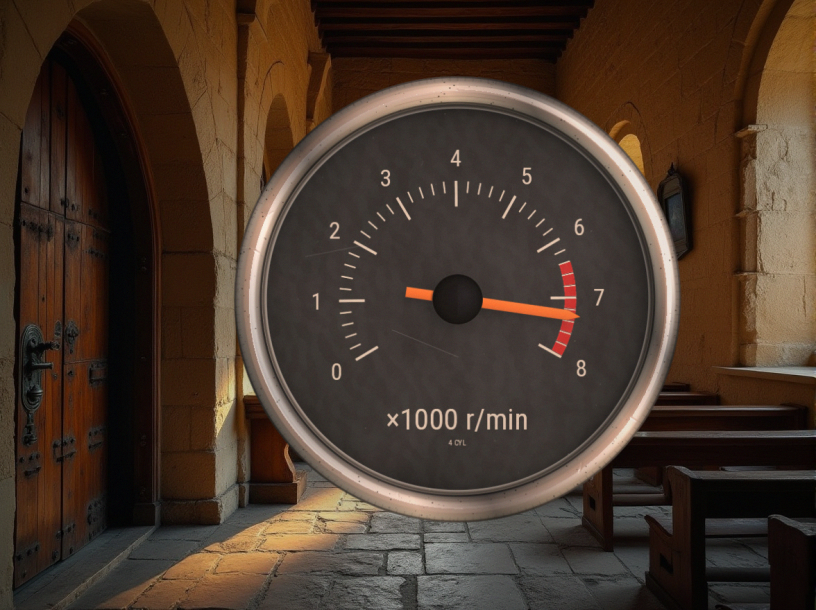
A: 7300 (rpm)
